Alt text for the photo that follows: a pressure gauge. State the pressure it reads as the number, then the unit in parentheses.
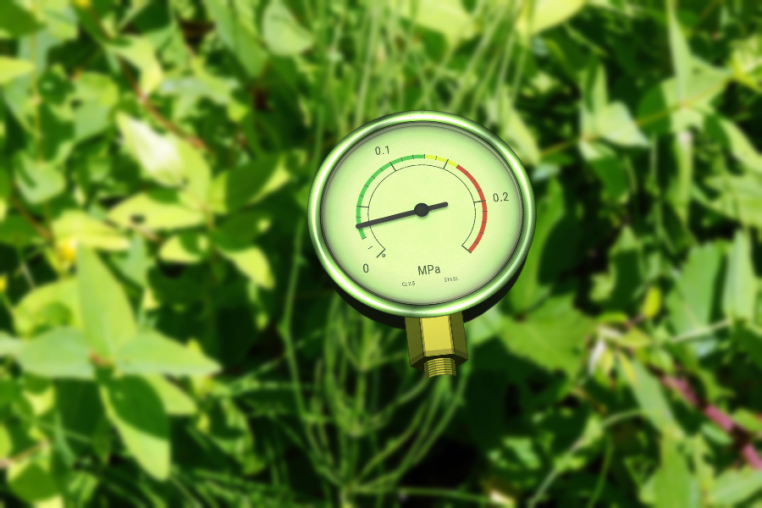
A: 0.03 (MPa)
